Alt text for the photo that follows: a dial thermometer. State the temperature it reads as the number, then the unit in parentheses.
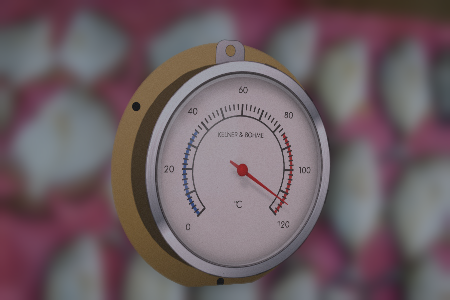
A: 114 (°C)
